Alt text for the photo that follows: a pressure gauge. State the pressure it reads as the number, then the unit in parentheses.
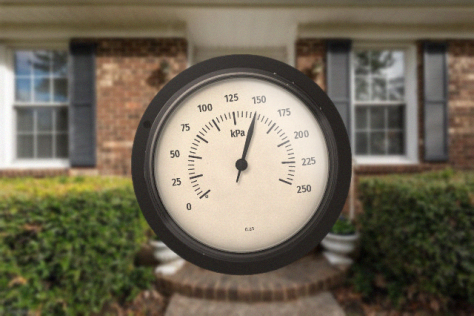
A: 150 (kPa)
